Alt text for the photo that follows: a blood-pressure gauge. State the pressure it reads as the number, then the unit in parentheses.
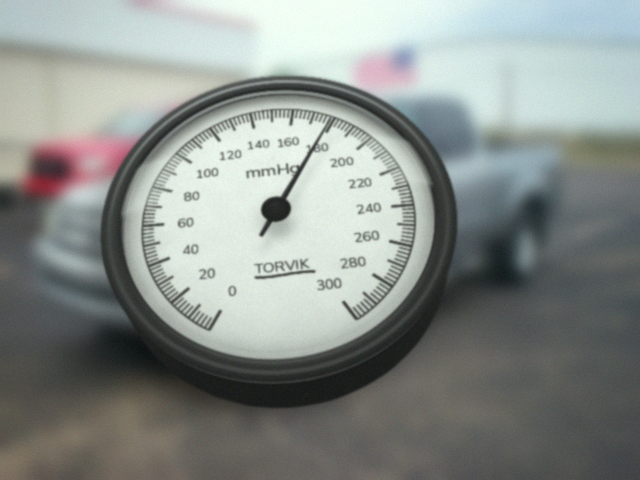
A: 180 (mmHg)
